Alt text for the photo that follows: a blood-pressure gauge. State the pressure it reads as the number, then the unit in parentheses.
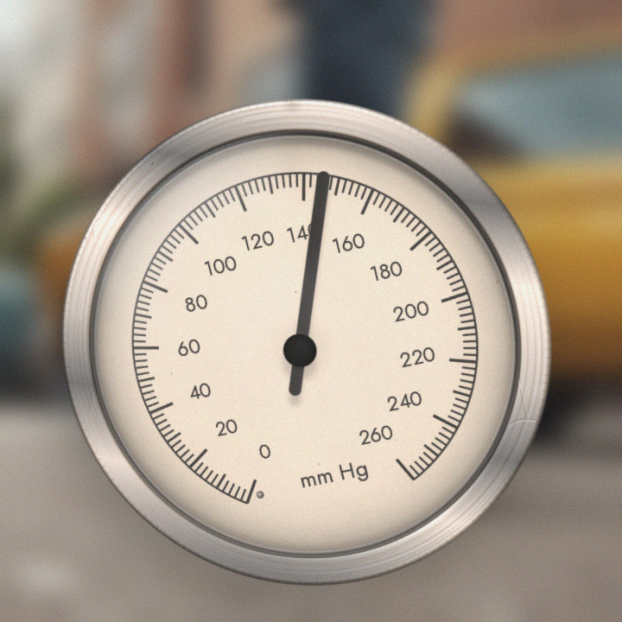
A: 146 (mmHg)
